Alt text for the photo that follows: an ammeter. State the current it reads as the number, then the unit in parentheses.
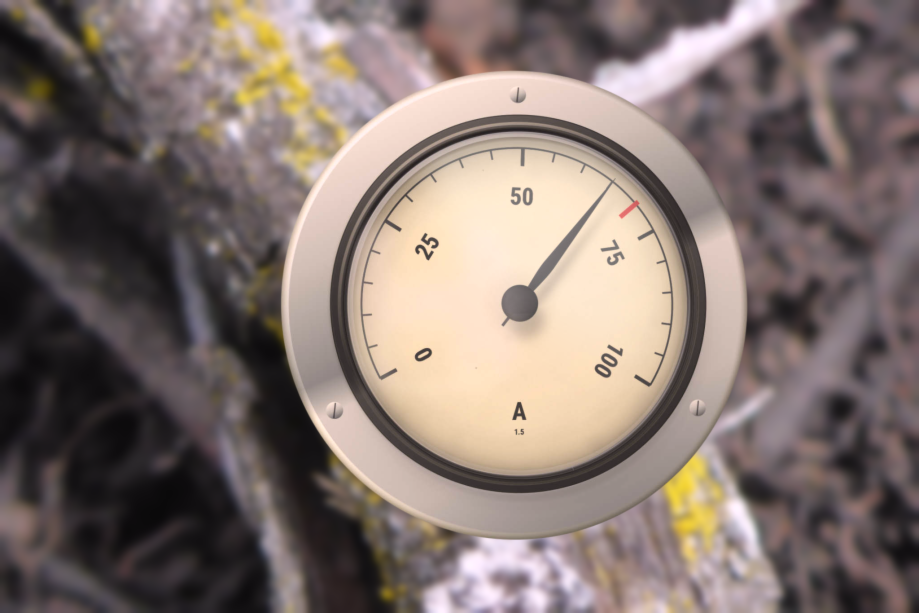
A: 65 (A)
